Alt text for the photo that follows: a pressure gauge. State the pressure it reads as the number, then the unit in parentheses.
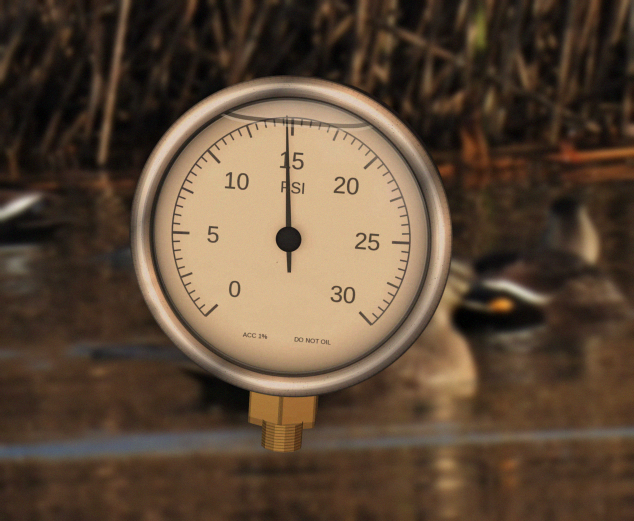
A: 14.75 (psi)
